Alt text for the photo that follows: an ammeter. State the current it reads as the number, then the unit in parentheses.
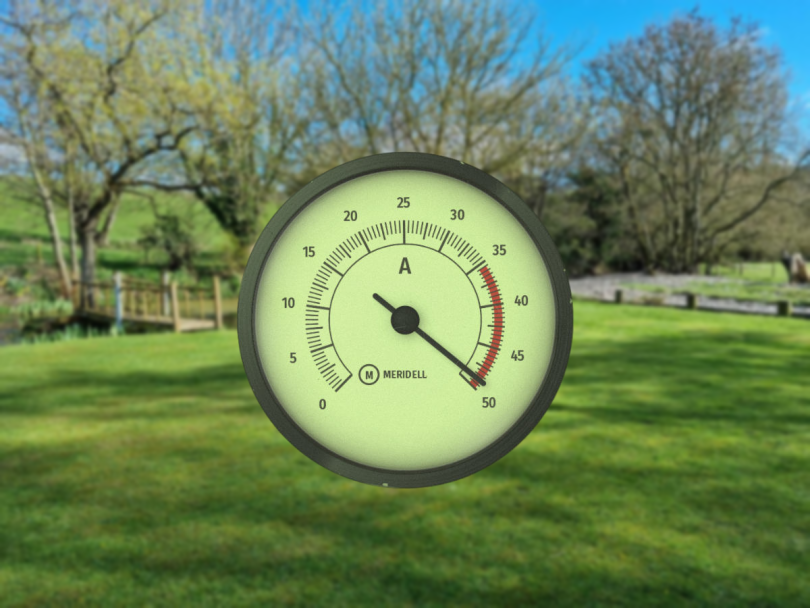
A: 49 (A)
